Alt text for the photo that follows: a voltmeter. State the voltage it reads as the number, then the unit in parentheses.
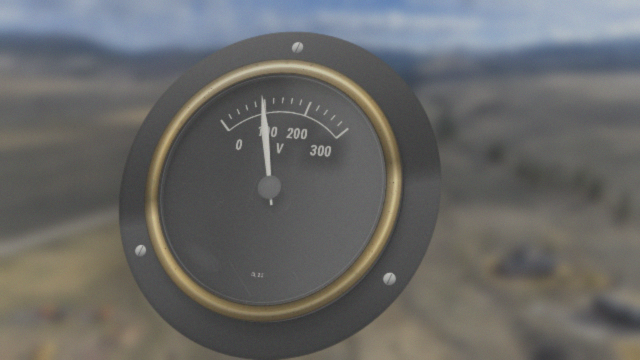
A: 100 (V)
